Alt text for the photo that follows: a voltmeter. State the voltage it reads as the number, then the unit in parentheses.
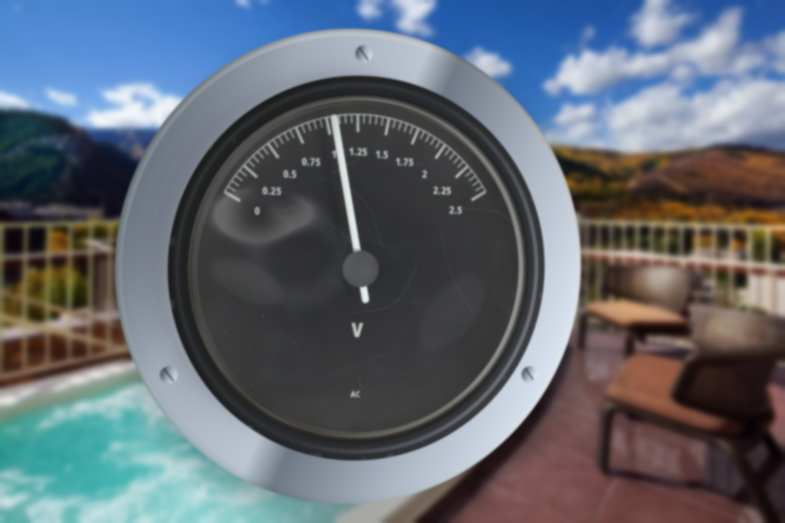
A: 1.05 (V)
